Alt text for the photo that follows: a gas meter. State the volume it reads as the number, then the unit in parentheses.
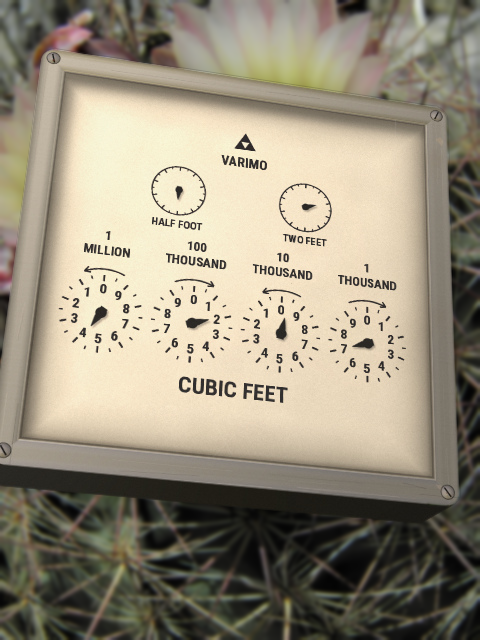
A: 419700 (ft³)
